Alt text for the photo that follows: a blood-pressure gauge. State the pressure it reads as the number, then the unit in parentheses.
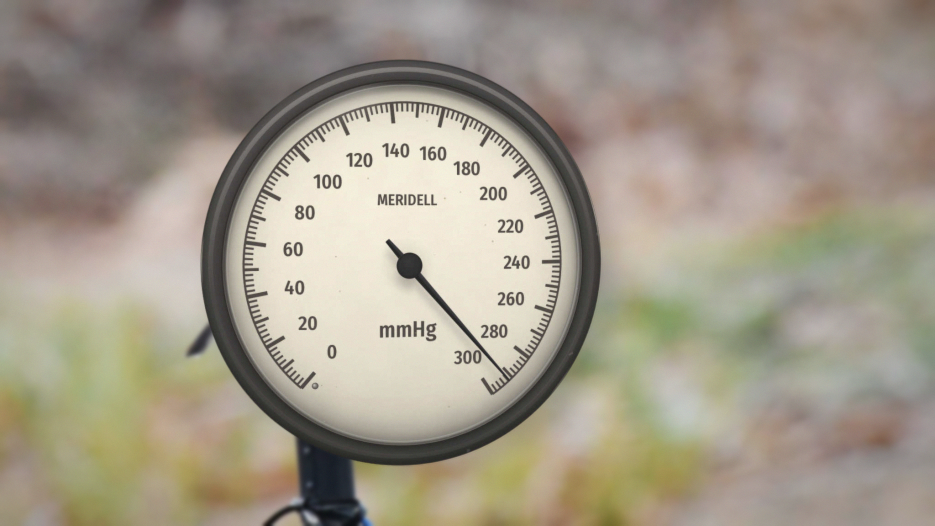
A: 292 (mmHg)
